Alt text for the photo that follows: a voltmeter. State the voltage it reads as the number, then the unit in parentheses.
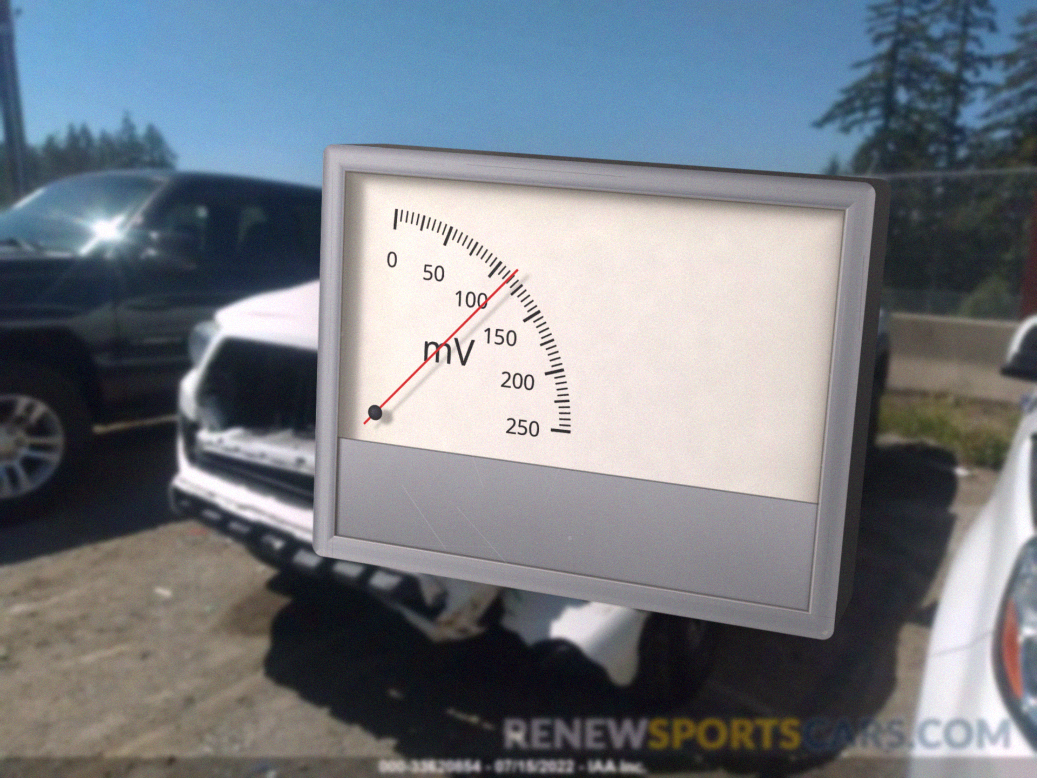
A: 115 (mV)
